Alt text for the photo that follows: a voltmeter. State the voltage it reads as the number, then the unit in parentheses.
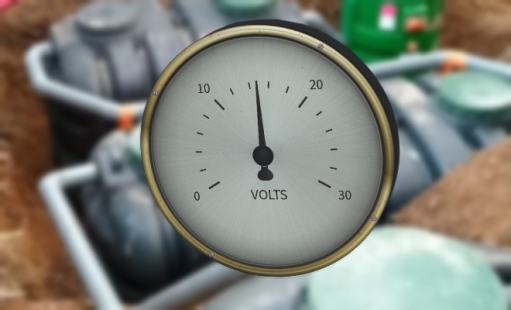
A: 15 (V)
